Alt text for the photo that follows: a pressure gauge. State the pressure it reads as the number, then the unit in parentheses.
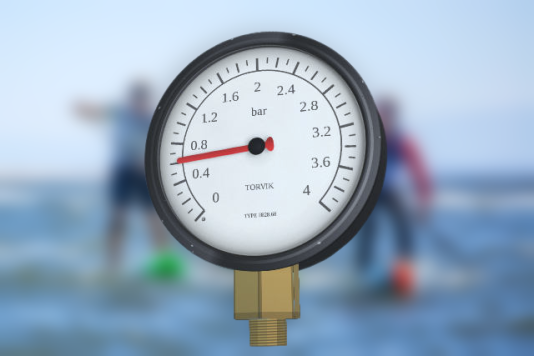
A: 0.6 (bar)
